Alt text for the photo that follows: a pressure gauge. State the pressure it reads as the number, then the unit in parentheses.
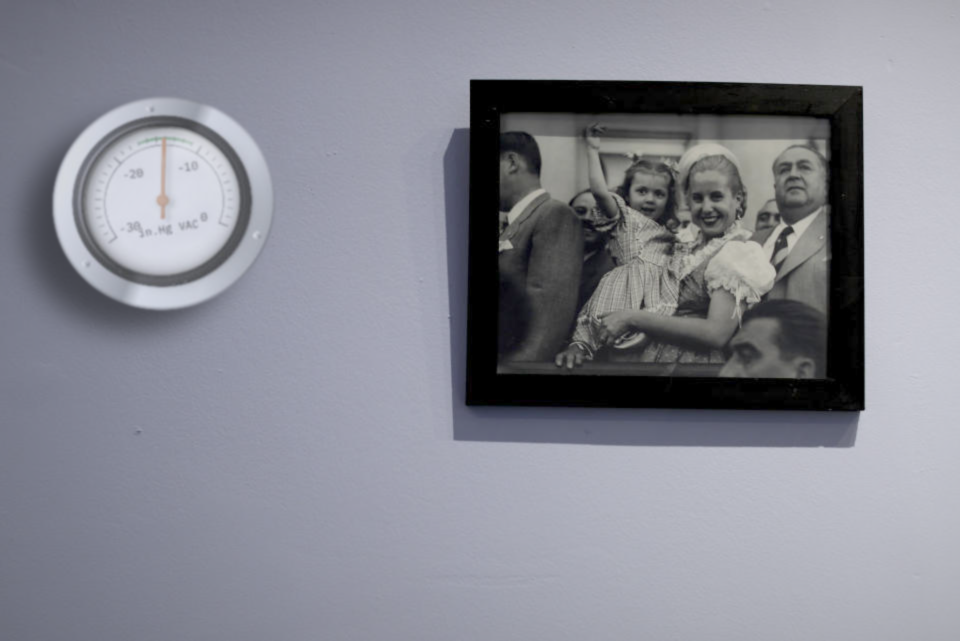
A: -14 (inHg)
